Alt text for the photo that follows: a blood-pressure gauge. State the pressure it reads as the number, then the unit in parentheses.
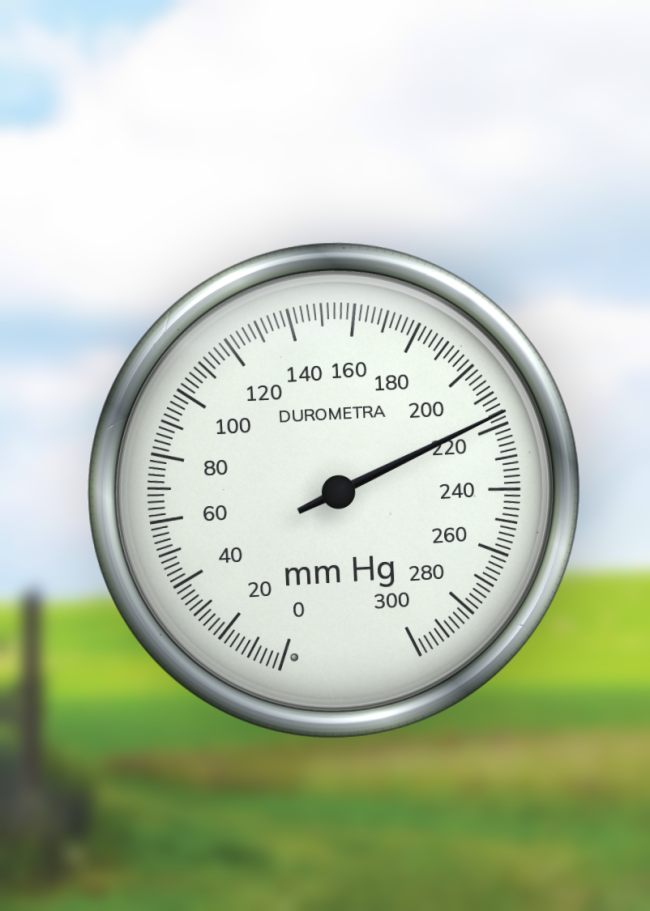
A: 216 (mmHg)
